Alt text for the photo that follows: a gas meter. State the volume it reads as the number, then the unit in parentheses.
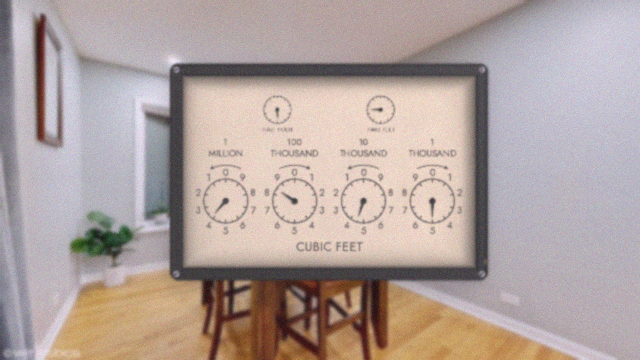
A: 384500 (ft³)
